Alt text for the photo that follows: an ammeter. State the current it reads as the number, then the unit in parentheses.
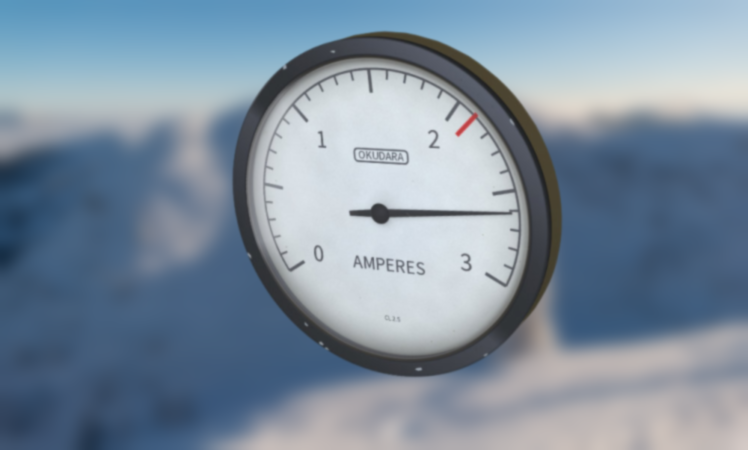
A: 2.6 (A)
